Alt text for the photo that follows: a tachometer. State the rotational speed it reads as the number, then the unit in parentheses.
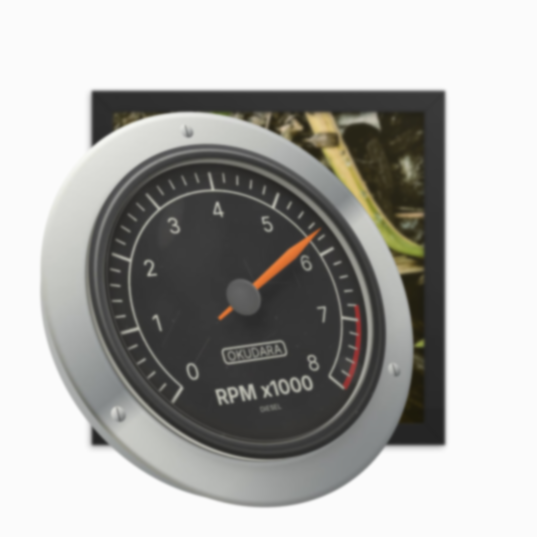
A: 5700 (rpm)
